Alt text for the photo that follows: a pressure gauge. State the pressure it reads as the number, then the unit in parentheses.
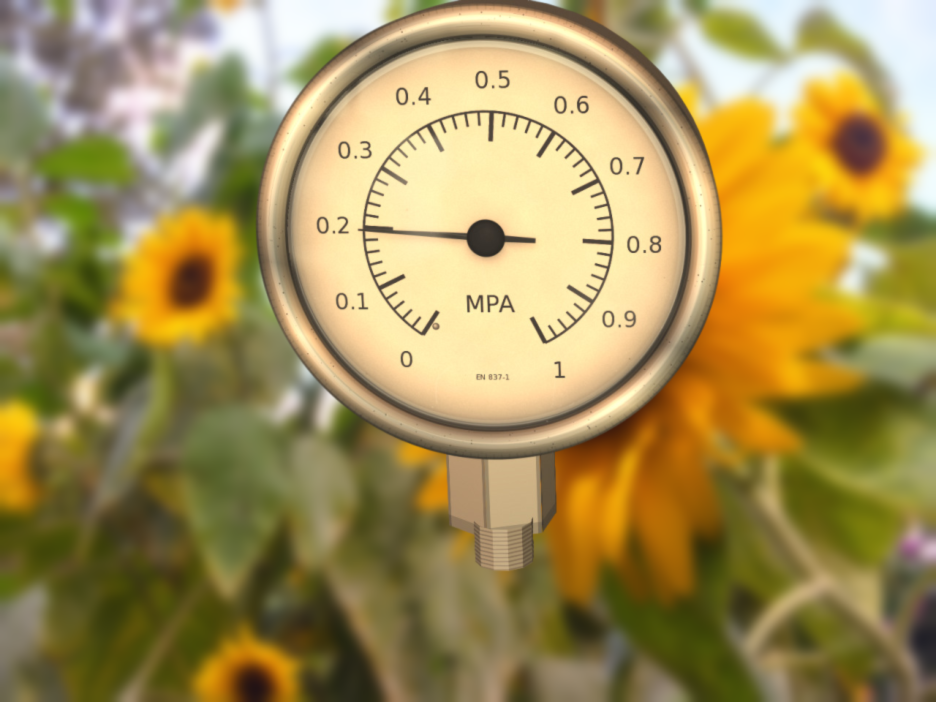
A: 0.2 (MPa)
